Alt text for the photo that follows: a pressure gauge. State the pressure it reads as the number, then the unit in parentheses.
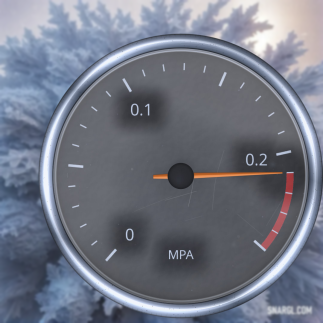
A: 0.21 (MPa)
